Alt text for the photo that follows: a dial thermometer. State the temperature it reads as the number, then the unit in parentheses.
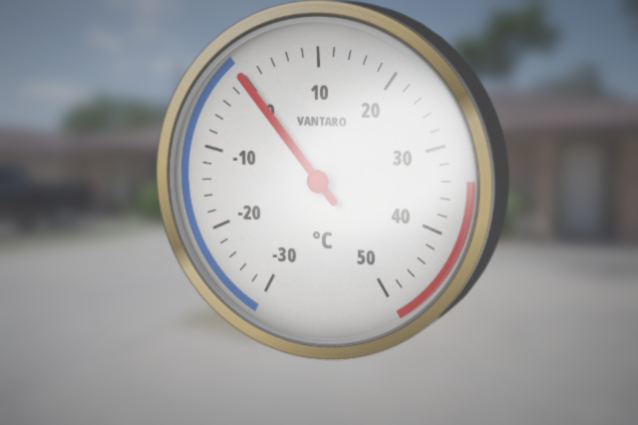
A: 0 (°C)
